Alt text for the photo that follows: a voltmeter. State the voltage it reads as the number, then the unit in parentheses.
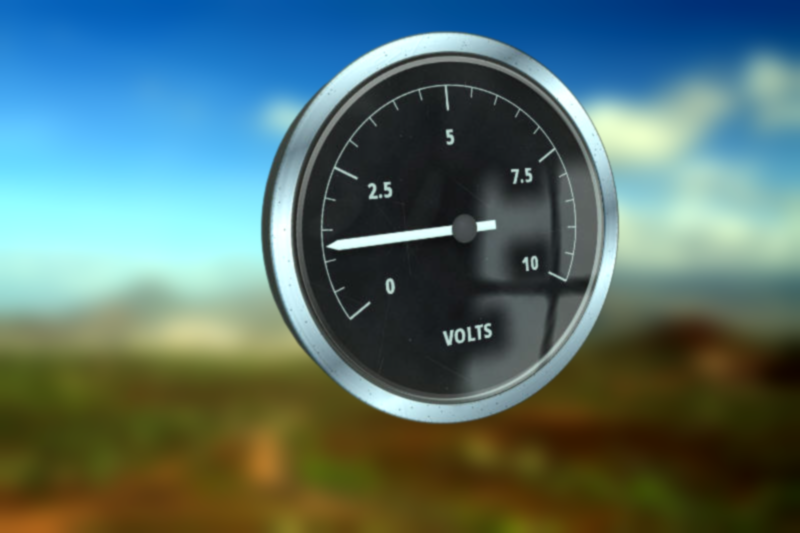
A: 1.25 (V)
